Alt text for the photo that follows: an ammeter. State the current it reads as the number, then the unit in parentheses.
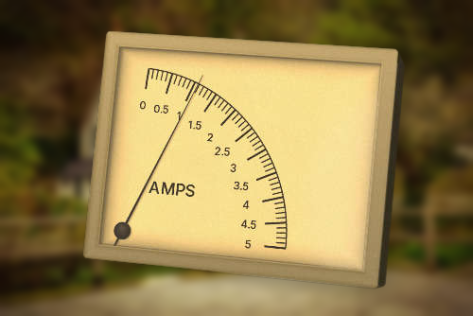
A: 1.1 (A)
